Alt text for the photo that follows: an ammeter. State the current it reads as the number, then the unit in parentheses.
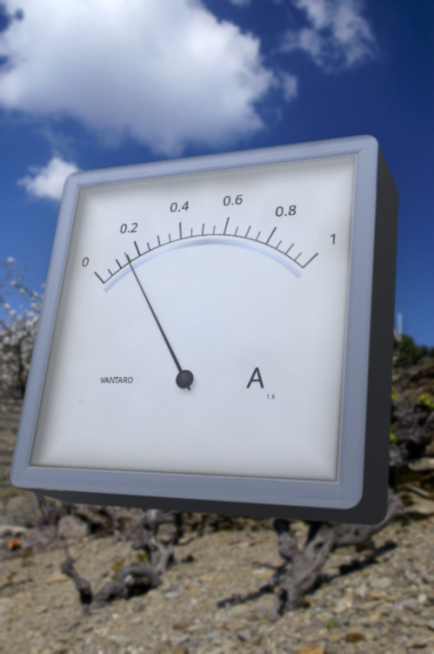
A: 0.15 (A)
